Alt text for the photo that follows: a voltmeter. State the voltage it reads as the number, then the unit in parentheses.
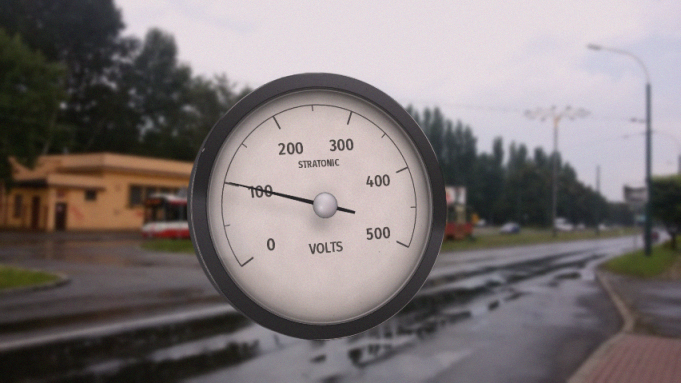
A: 100 (V)
